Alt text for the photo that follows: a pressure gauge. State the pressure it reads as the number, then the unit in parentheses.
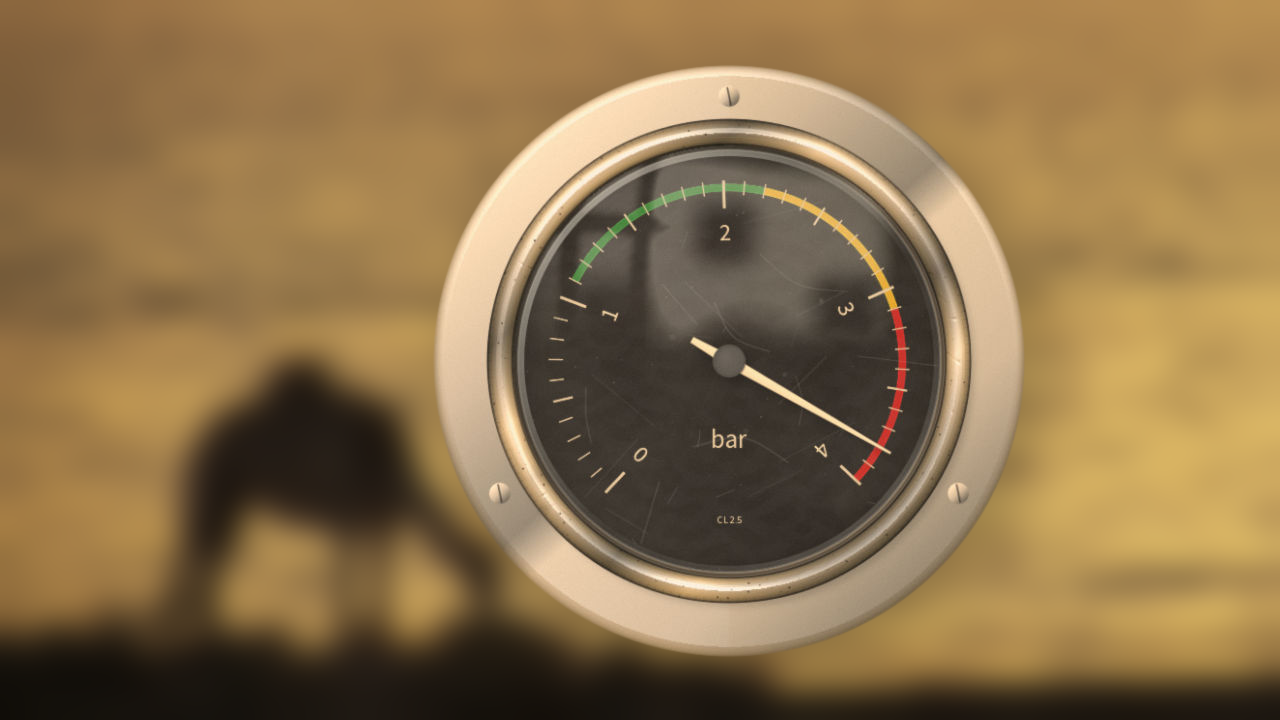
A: 3.8 (bar)
